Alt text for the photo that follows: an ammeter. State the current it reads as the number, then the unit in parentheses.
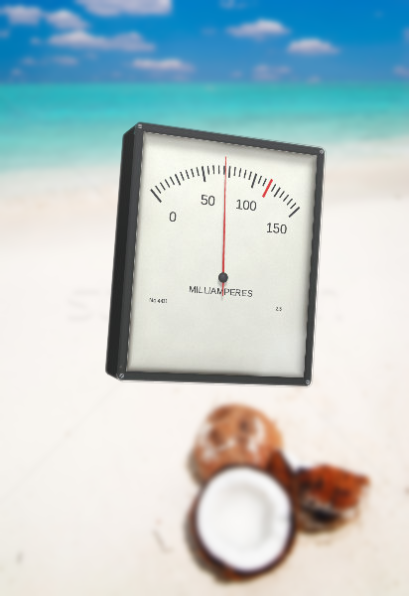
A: 70 (mA)
